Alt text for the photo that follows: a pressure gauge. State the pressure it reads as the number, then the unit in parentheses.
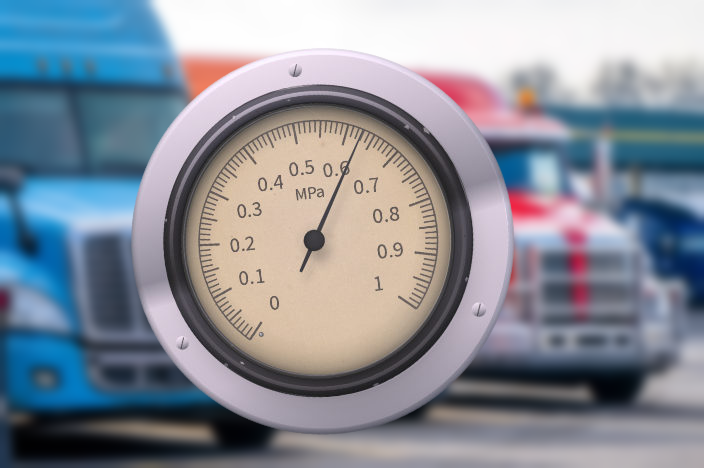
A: 0.63 (MPa)
